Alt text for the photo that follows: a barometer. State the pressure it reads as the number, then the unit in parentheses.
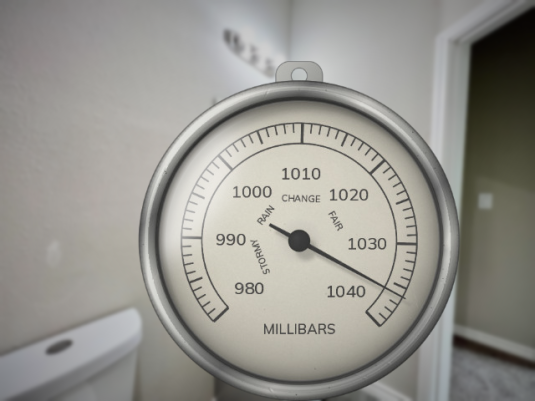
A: 1036 (mbar)
